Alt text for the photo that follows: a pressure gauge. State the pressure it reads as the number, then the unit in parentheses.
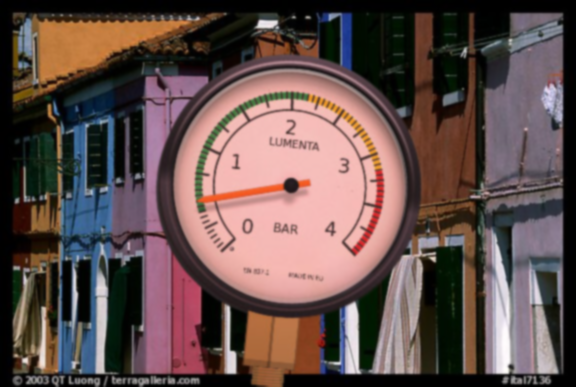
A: 0.5 (bar)
